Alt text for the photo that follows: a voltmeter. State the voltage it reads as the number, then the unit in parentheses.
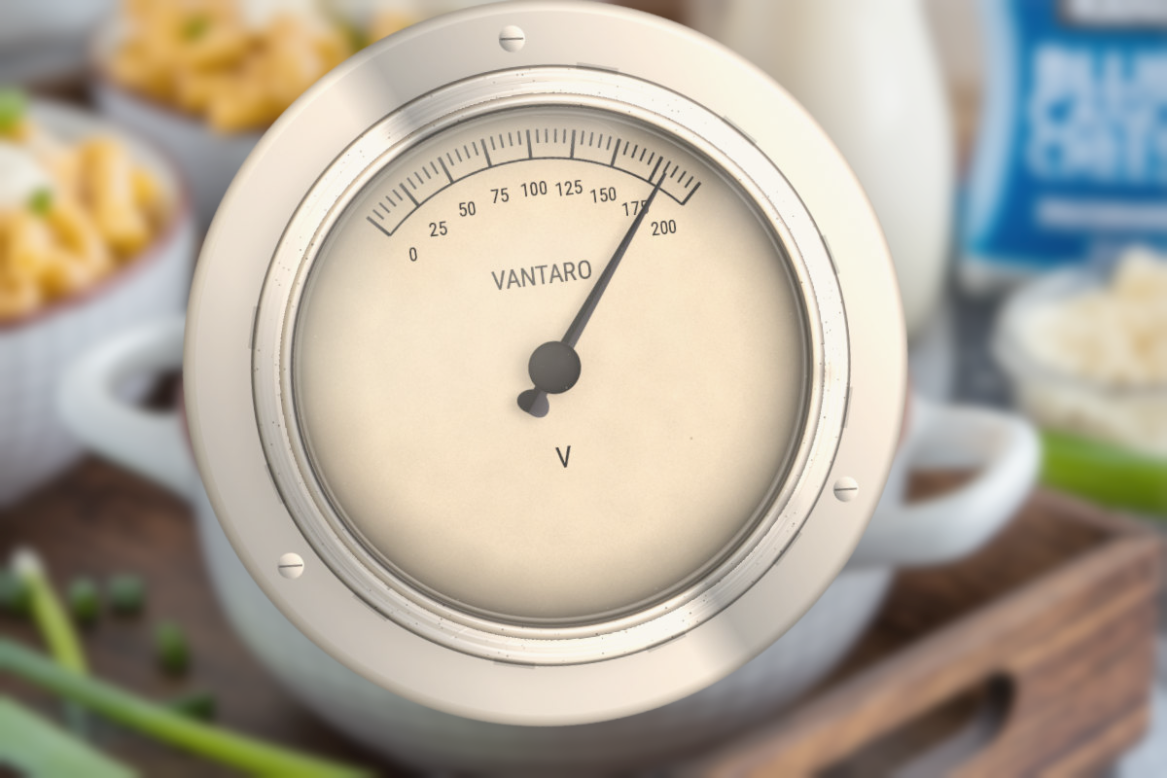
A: 180 (V)
